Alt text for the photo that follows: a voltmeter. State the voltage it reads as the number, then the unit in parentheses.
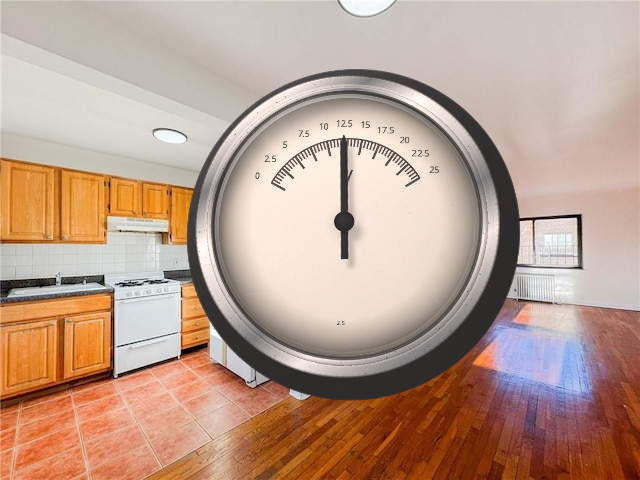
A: 12.5 (V)
